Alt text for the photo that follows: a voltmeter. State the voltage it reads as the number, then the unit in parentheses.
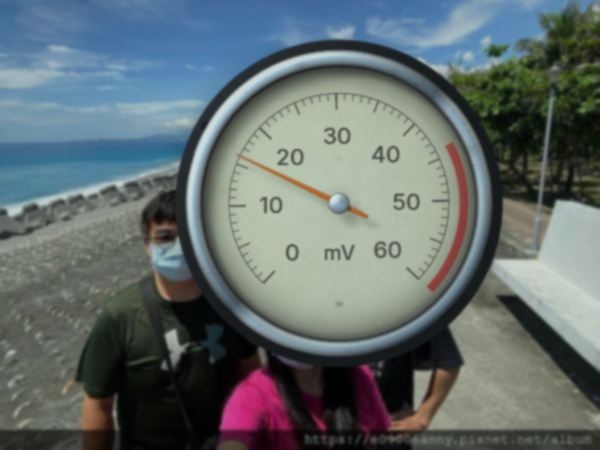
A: 16 (mV)
